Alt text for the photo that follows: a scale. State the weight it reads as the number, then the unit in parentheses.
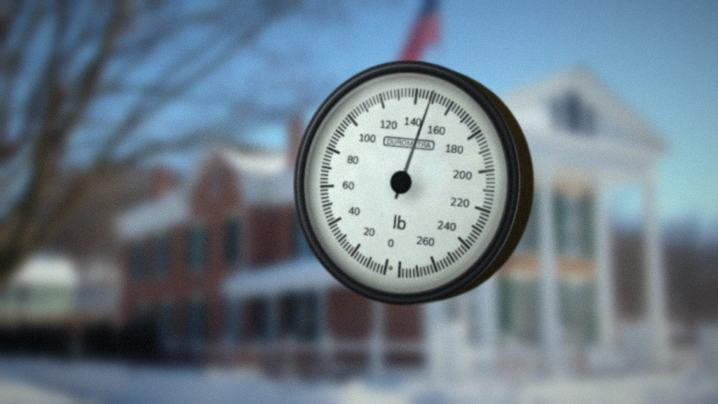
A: 150 (lb)
